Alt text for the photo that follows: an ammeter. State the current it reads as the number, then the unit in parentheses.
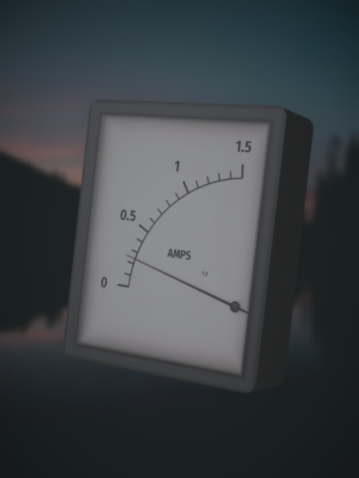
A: 0.25 (A)
